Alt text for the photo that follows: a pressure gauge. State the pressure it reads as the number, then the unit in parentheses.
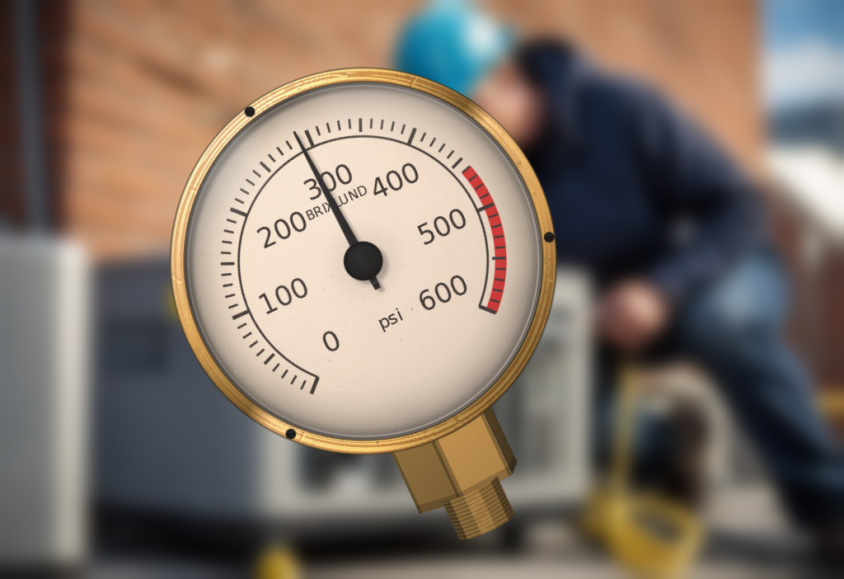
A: 290 (psi)
